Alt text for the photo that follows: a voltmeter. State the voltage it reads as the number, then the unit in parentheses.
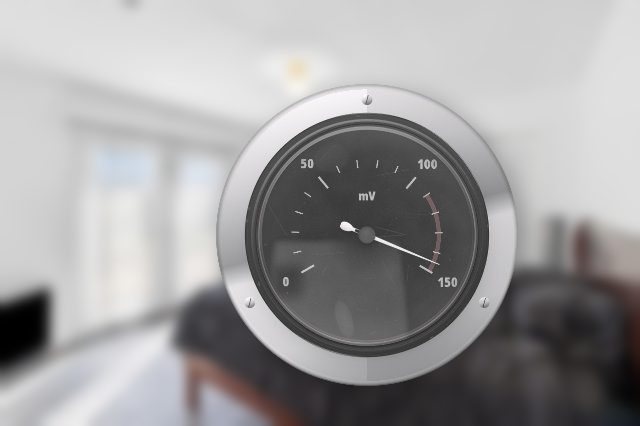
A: 145 (mV)
